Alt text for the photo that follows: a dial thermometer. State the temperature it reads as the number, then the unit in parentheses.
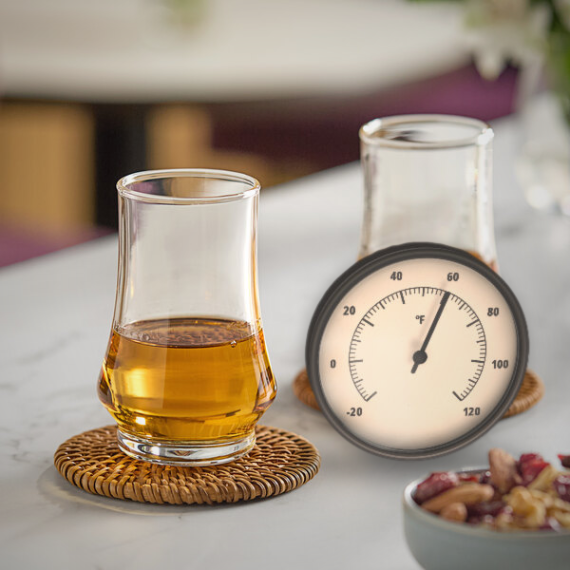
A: 60 (°F)
